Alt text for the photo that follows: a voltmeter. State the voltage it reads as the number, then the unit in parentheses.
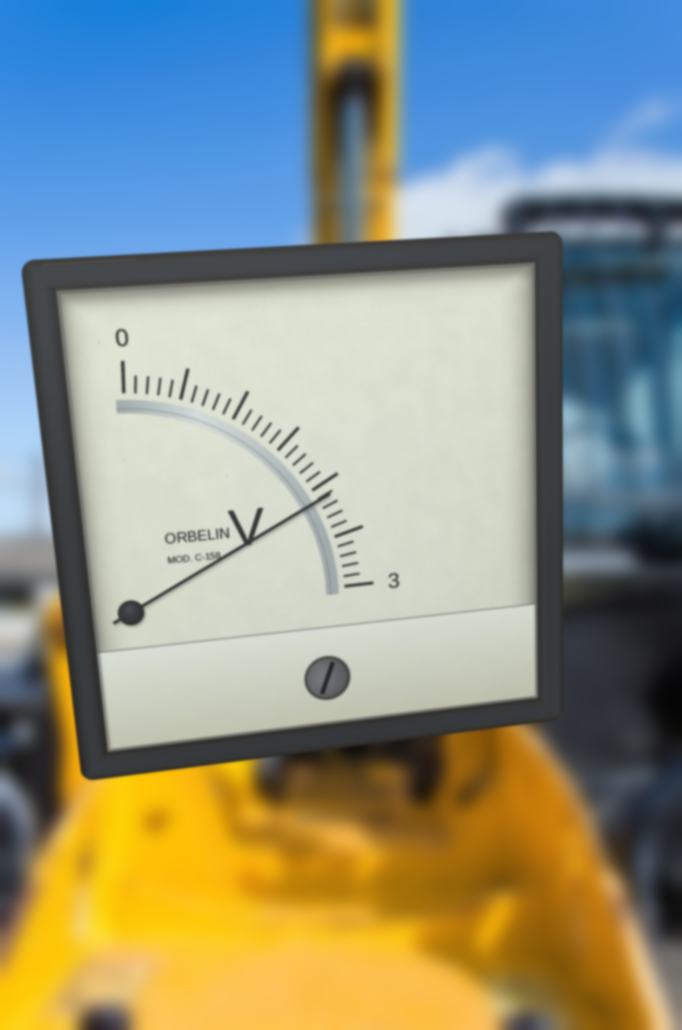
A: 2.1 (V)
